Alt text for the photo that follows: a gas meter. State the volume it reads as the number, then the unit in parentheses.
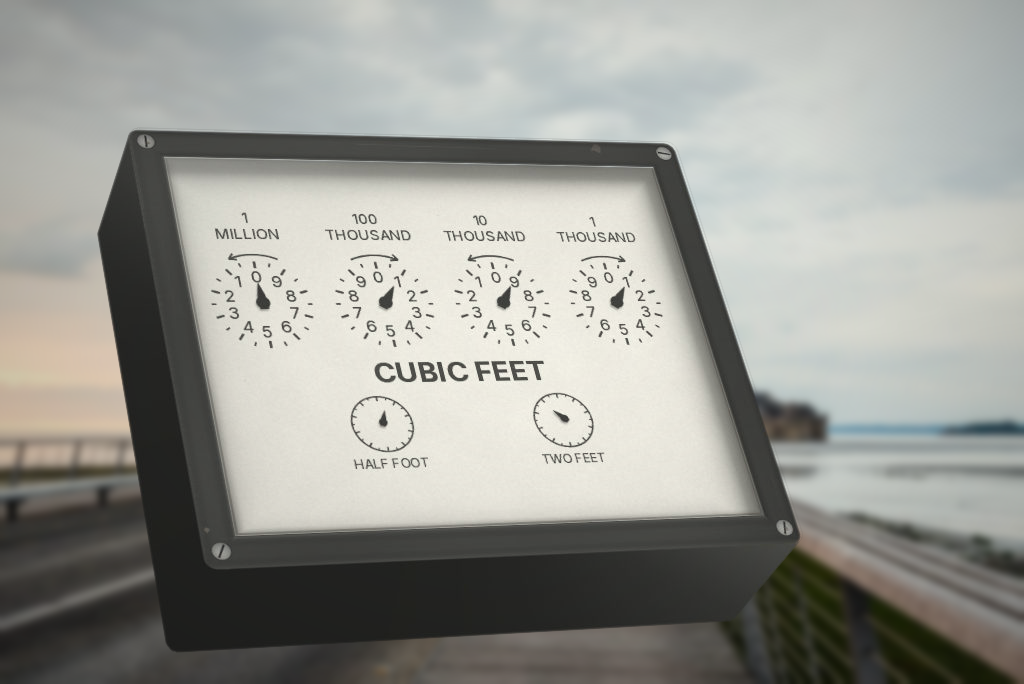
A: 9100 (ft³)
